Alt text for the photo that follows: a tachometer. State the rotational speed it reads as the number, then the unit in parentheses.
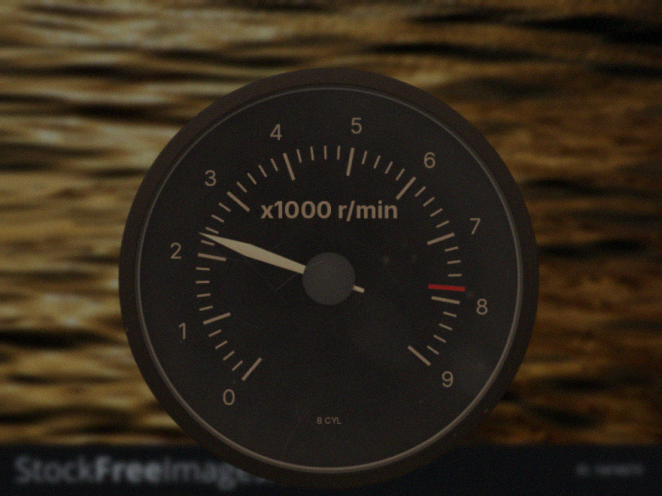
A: 2300 (rpm)
